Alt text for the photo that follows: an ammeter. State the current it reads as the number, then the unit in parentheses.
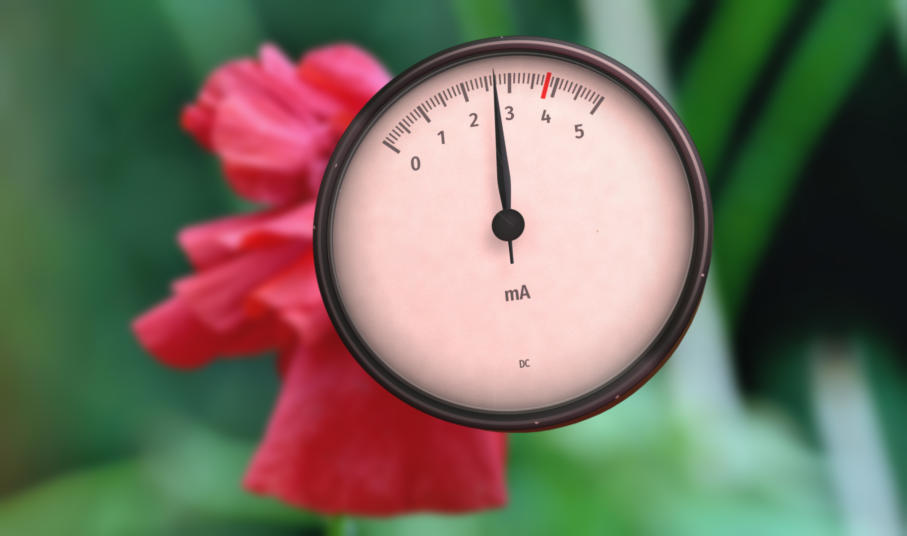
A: 2.7 (mA)
